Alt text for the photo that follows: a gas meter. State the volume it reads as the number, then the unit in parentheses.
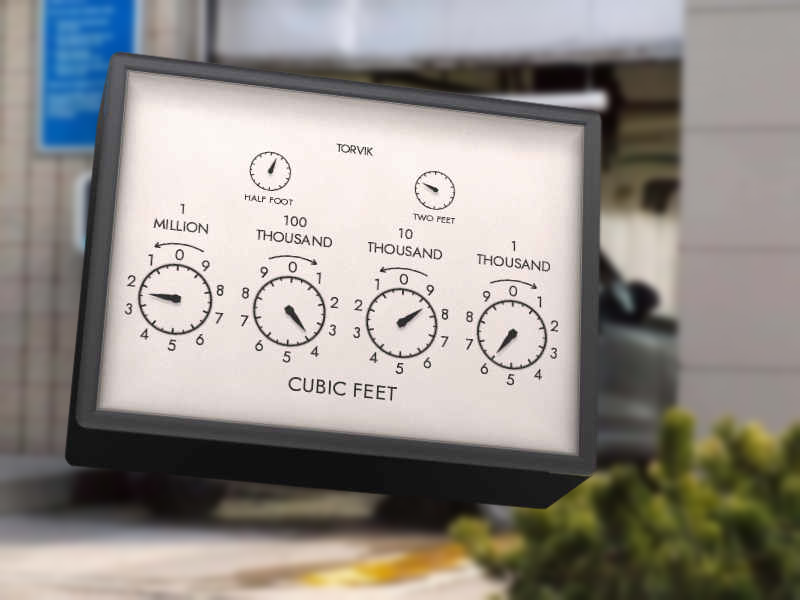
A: 238600 (ft³)
